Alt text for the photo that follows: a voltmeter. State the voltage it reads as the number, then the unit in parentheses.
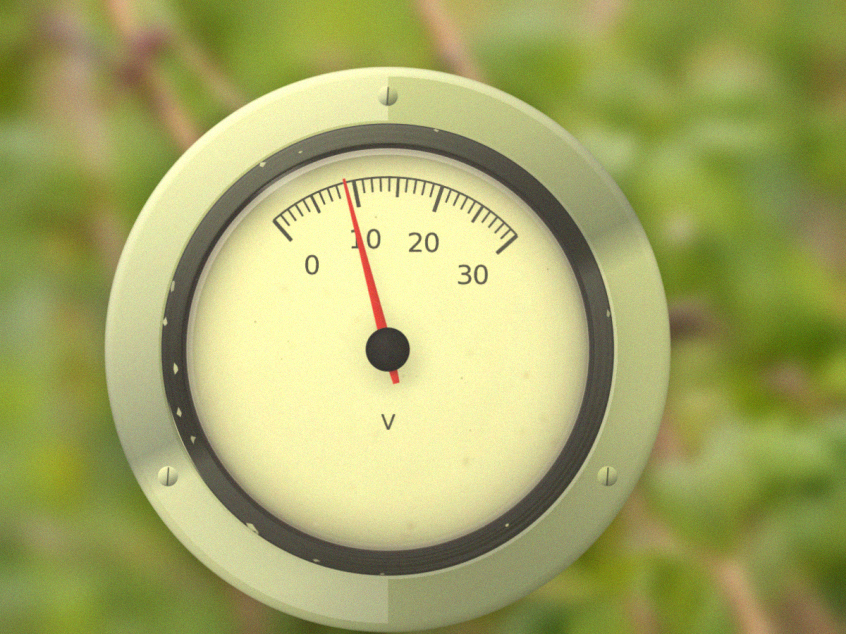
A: 9 (V)
